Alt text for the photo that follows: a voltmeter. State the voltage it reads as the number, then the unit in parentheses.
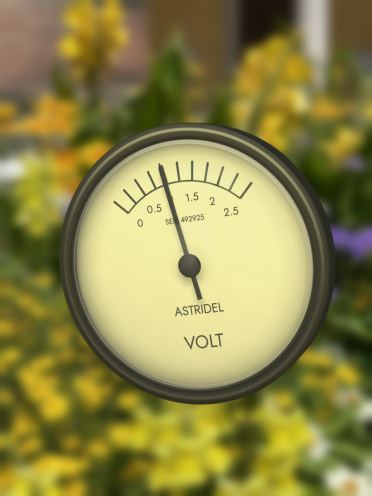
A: 1 (V)
